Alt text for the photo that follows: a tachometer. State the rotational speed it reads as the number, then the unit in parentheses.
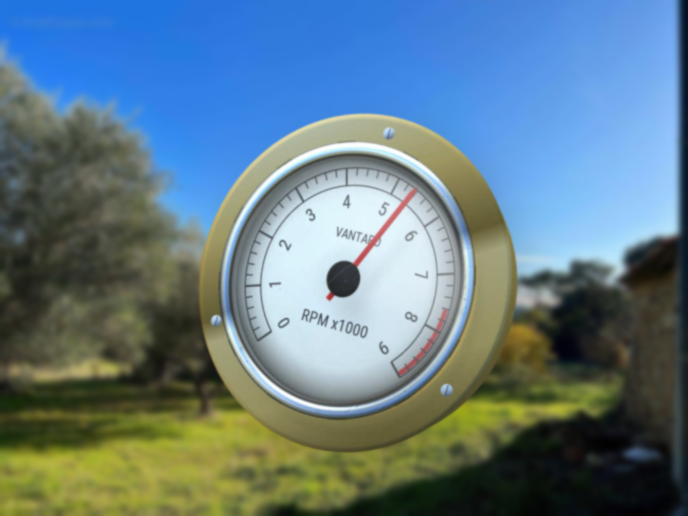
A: 5400 (rpm)
